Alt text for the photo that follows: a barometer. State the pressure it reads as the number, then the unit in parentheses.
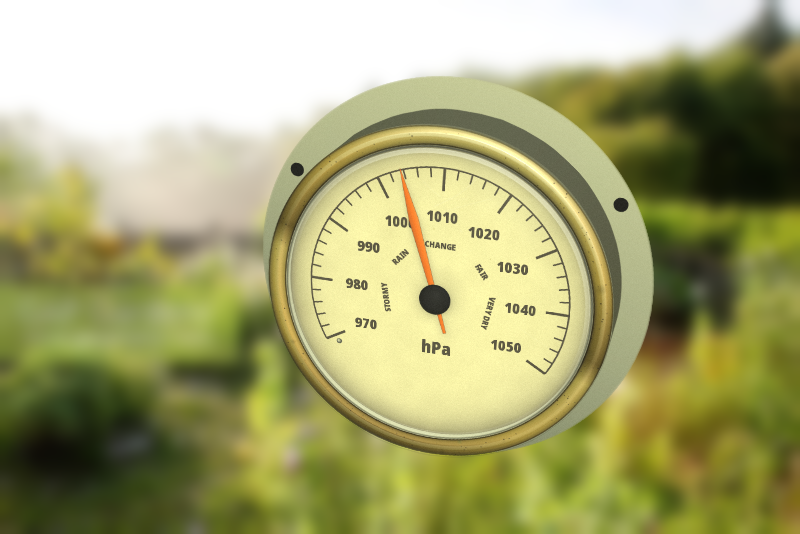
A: 1004 (hPa)
